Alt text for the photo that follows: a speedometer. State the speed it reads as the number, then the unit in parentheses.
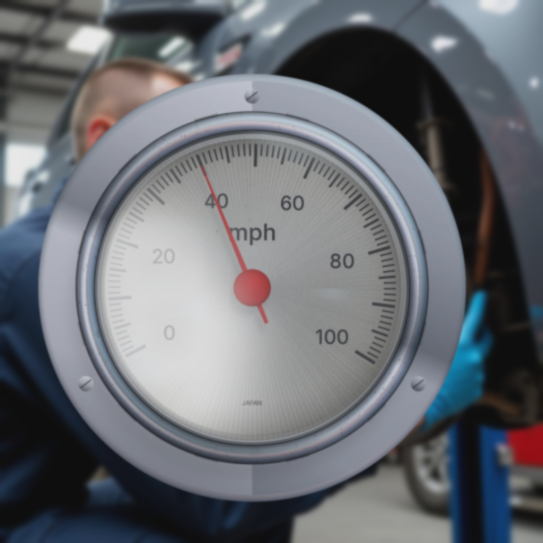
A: 40 (mph)
